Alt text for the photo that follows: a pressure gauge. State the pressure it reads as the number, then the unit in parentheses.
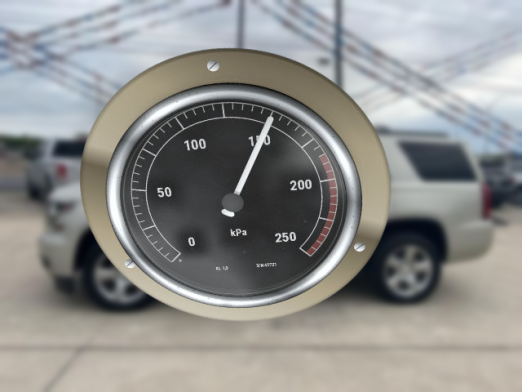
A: 150 (kPa)
